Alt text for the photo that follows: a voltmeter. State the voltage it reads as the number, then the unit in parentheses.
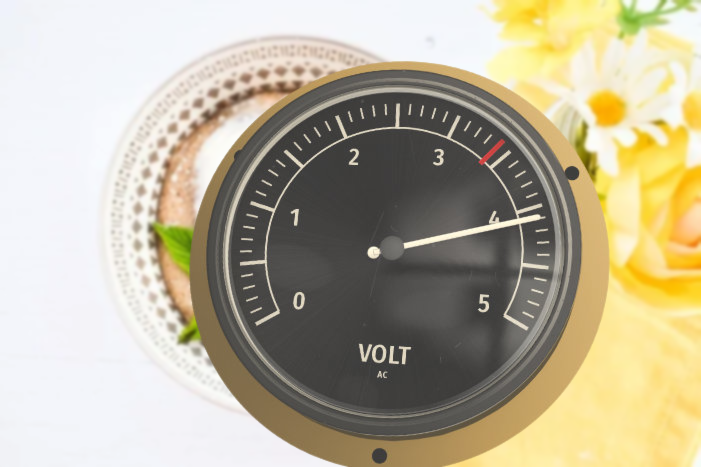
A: 4.1 (V)
